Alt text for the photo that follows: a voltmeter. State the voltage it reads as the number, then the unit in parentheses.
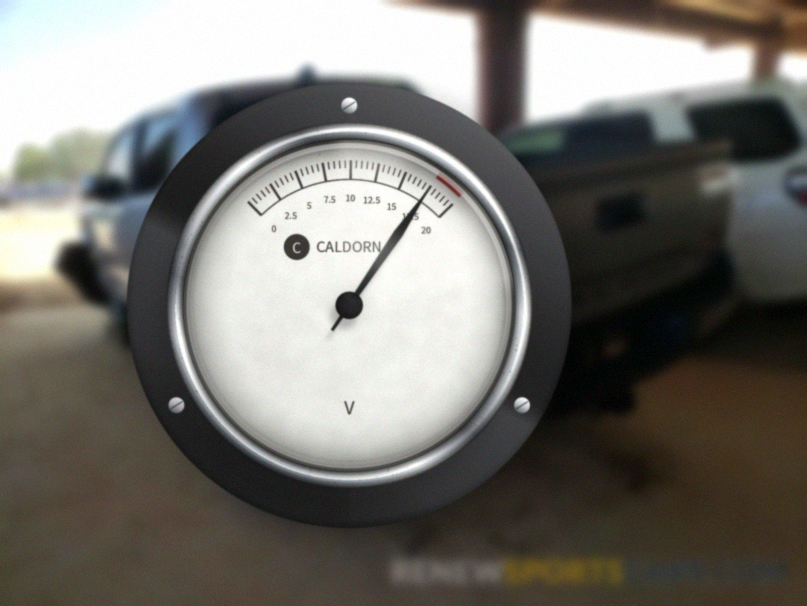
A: 17.5 (V)
